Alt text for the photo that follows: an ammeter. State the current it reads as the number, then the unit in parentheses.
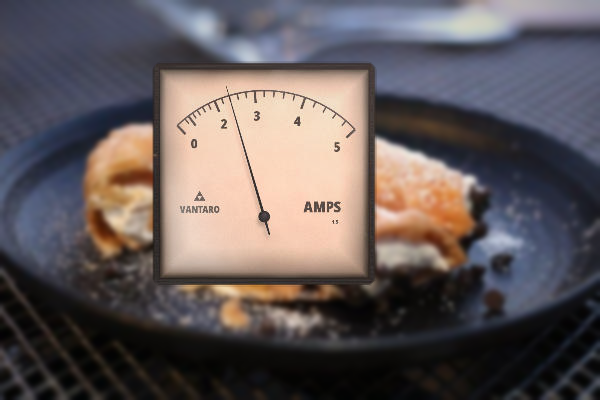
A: 2.4 (A)
